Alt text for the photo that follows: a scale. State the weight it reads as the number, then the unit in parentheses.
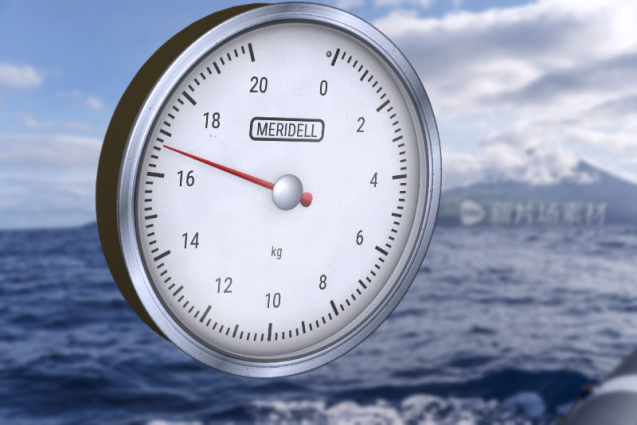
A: 16.7 (kg)
